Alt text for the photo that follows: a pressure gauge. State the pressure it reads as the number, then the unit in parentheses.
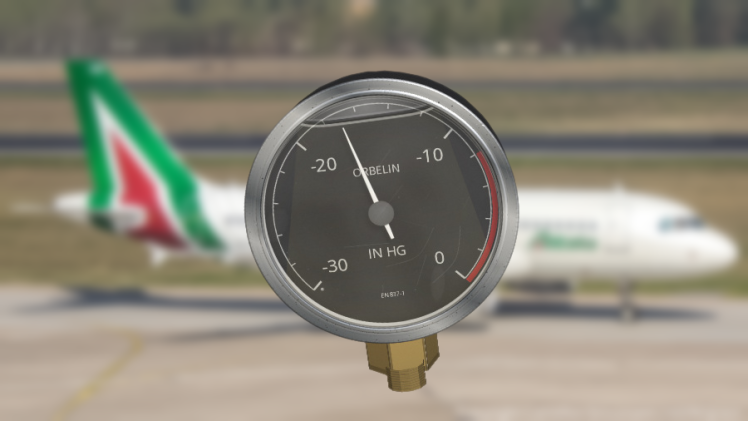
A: -17 (inHg)
